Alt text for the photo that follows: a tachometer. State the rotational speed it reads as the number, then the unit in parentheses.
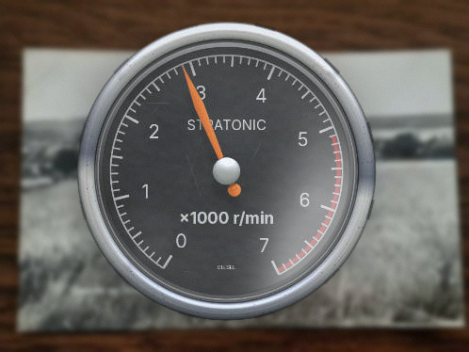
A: 2900 (rpm)
